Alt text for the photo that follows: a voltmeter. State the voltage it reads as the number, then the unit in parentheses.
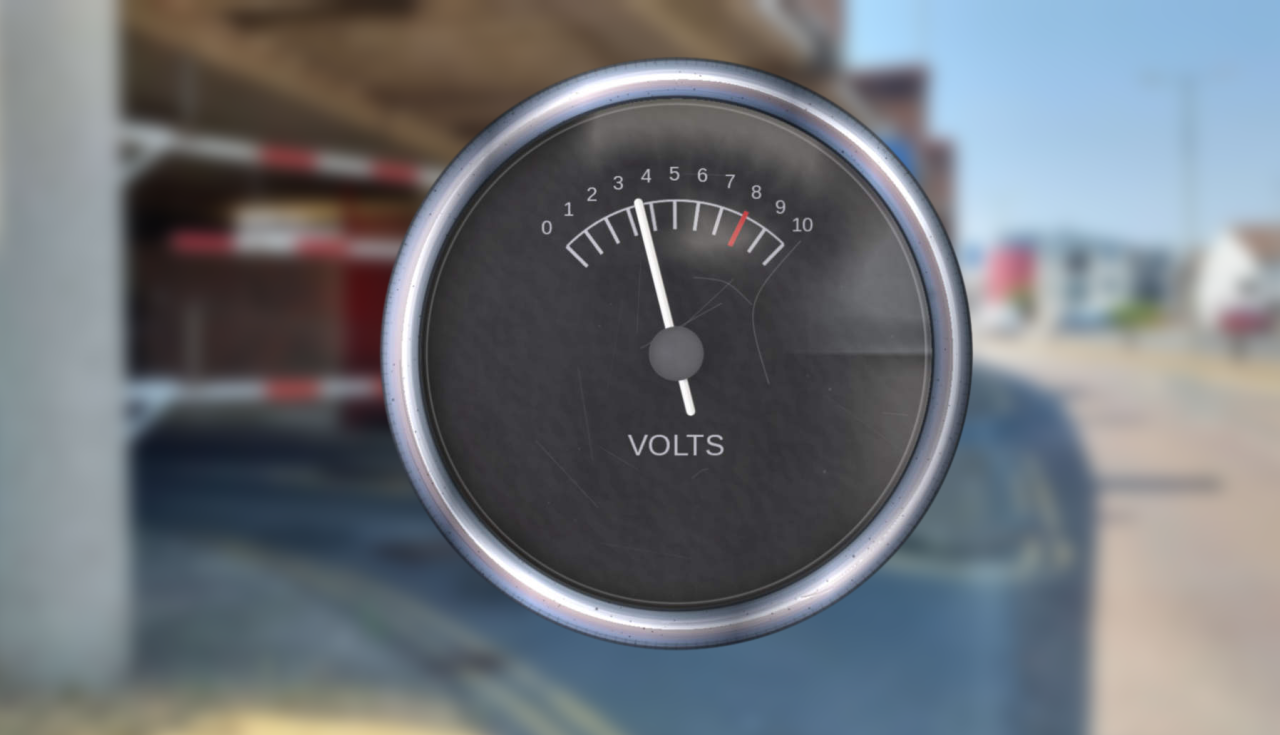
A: 3.5 (V)
